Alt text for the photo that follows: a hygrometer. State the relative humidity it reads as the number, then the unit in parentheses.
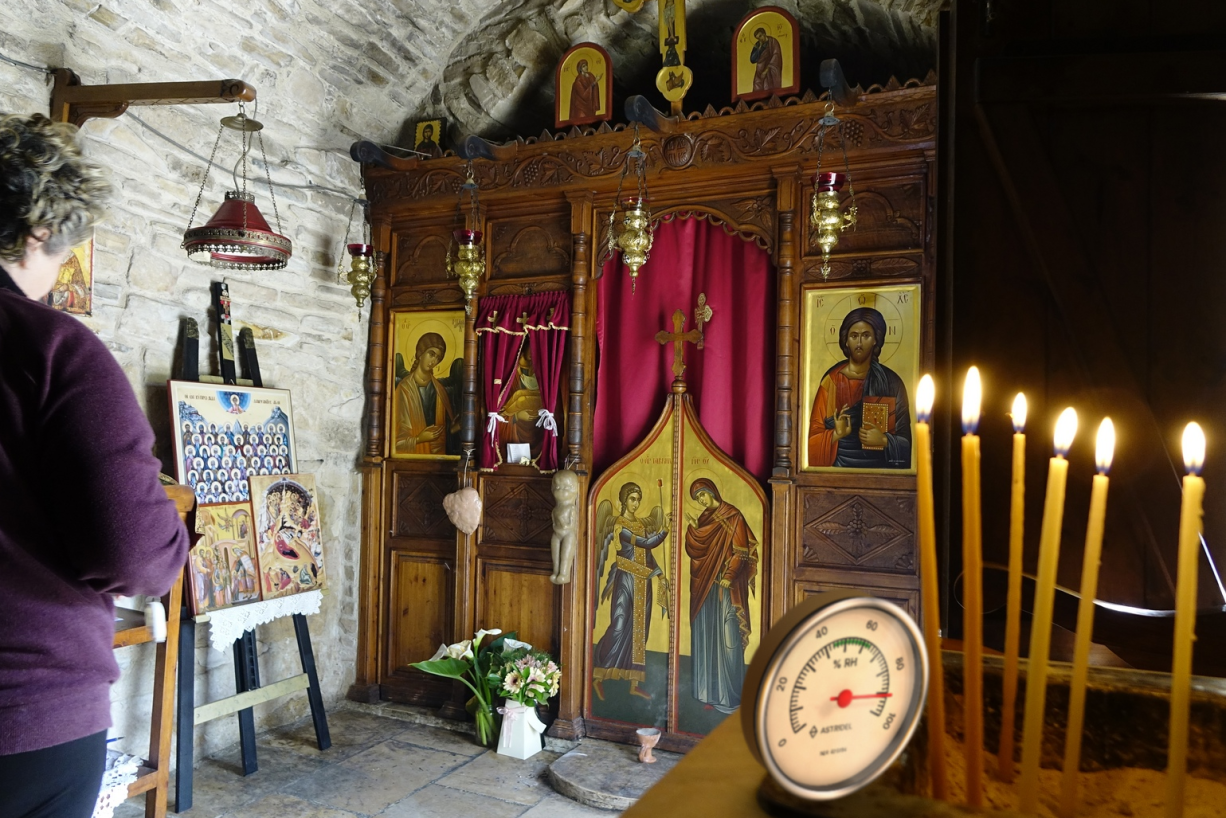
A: 90 (%)
